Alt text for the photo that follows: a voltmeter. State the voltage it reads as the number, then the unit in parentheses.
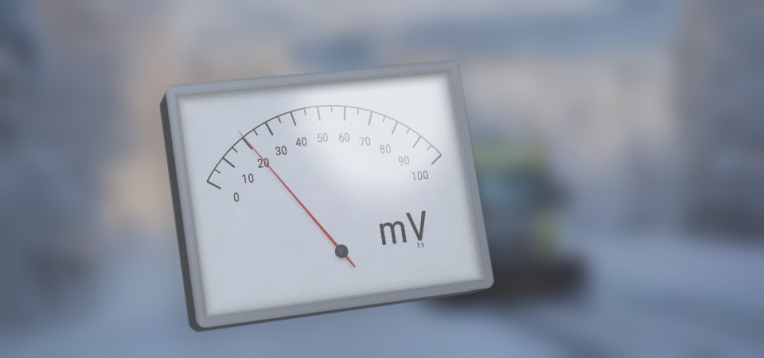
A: 20 (mV)
